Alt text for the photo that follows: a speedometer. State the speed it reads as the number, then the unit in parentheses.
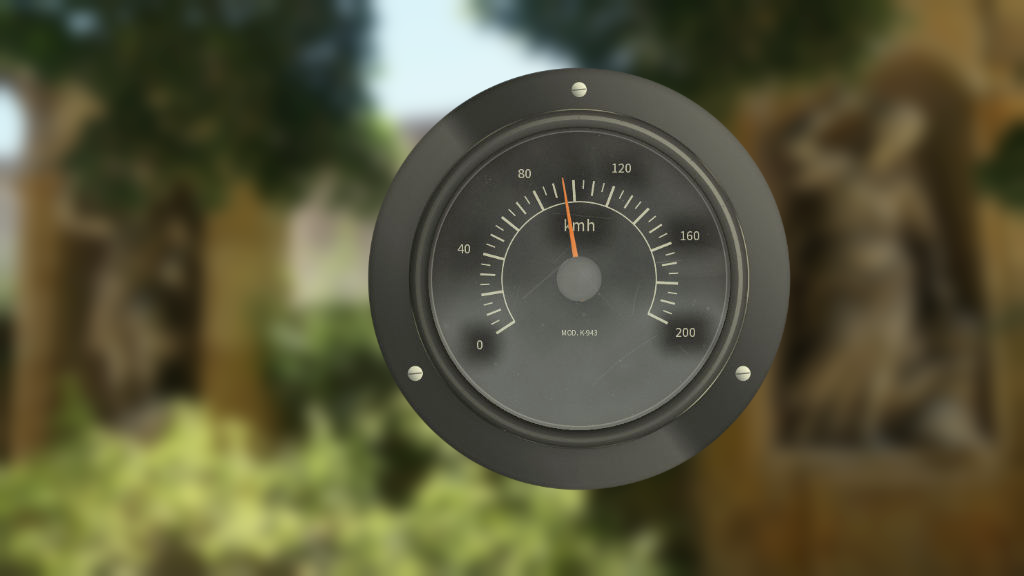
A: 95 (km/h)
